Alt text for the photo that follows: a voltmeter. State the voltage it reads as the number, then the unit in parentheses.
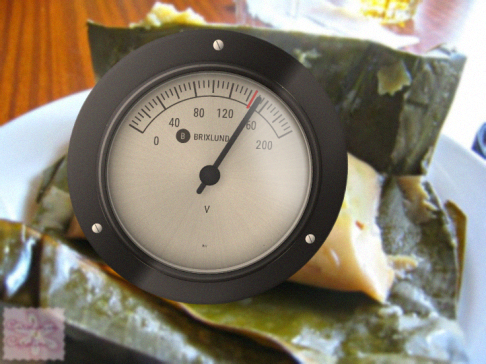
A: 150 (V)
